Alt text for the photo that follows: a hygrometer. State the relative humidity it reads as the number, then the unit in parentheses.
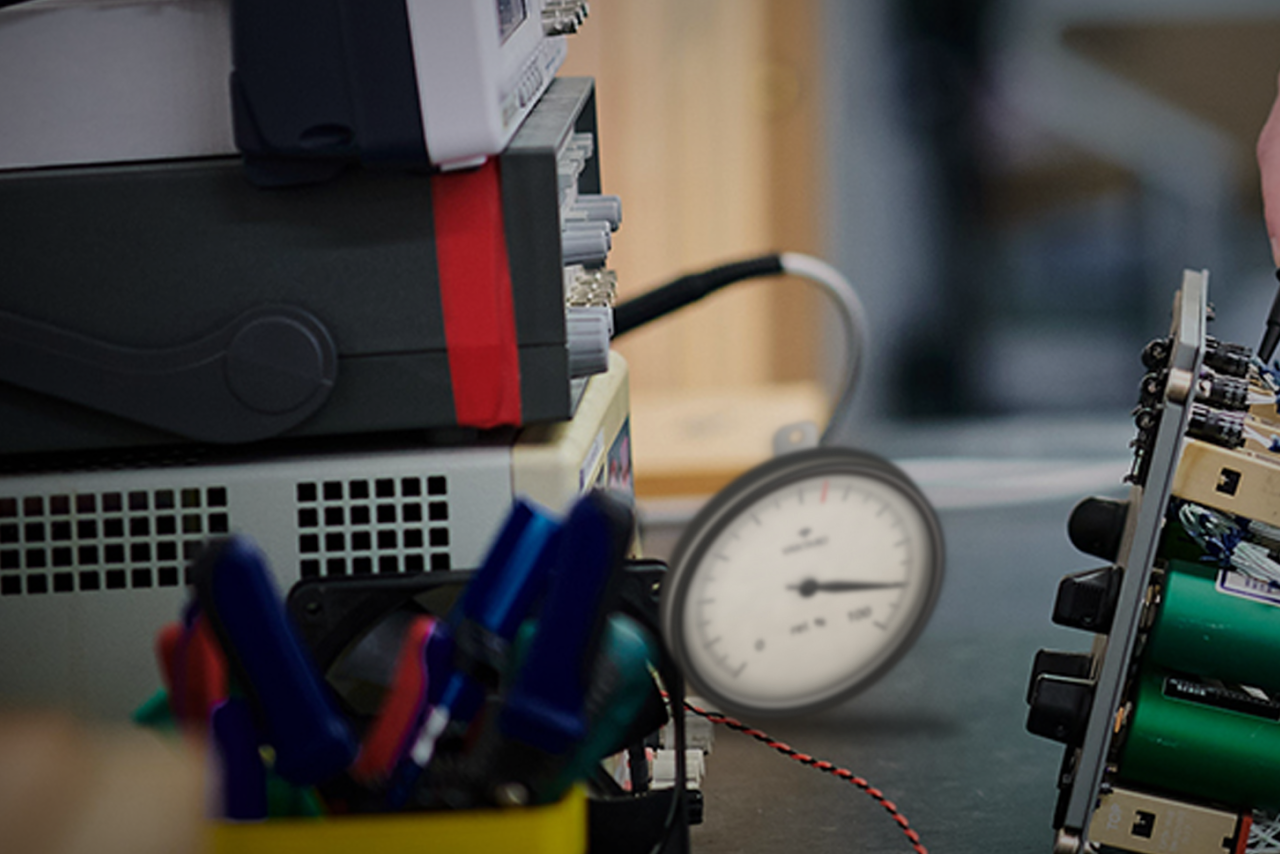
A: 90 (%)
